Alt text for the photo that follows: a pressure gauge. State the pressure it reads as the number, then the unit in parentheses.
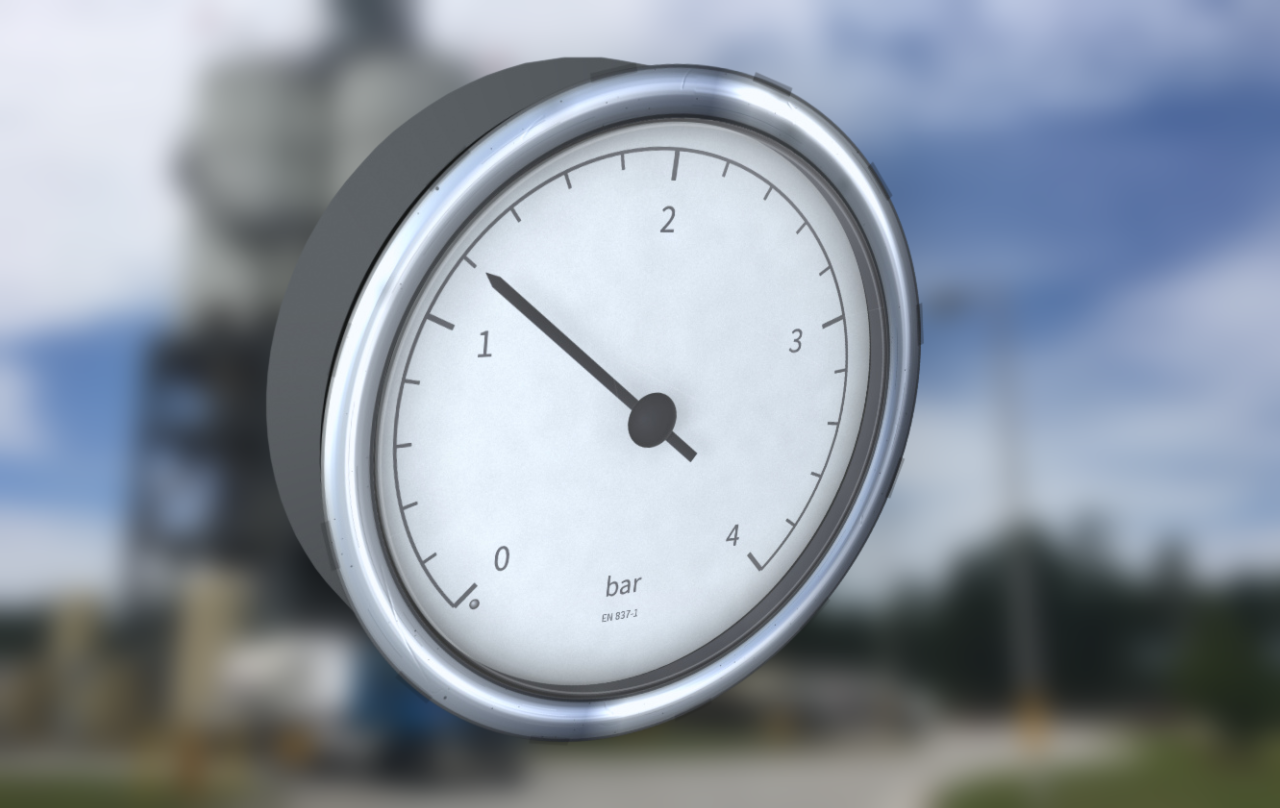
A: 1.2 (bar)
